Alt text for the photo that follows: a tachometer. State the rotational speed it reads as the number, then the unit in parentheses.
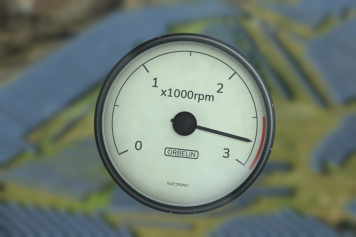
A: 2750 (rpm)
